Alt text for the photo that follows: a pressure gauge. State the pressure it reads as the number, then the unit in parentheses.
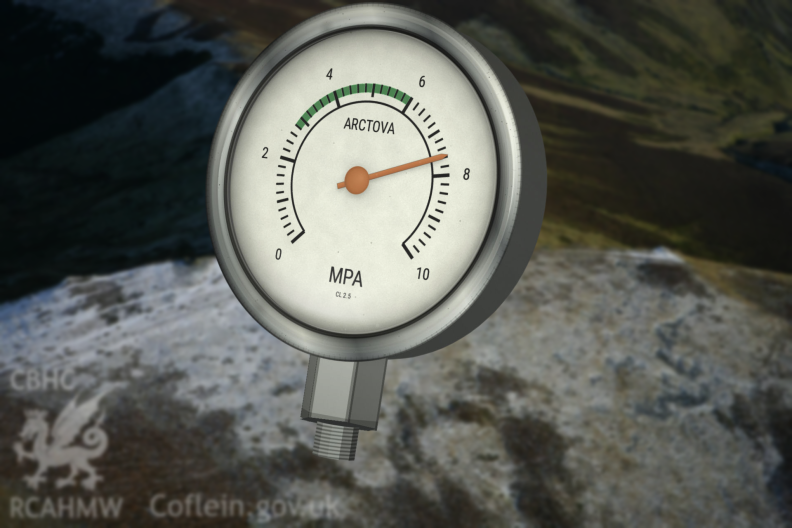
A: 7.6 (MPa)
